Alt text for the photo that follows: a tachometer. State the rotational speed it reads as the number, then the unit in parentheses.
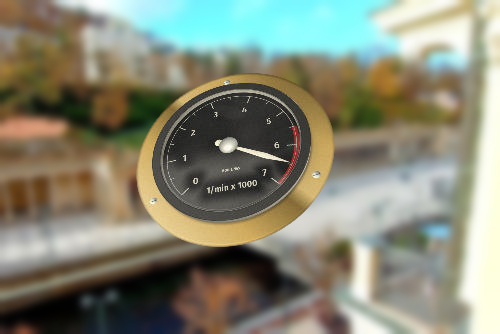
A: 6500 (rpm)
